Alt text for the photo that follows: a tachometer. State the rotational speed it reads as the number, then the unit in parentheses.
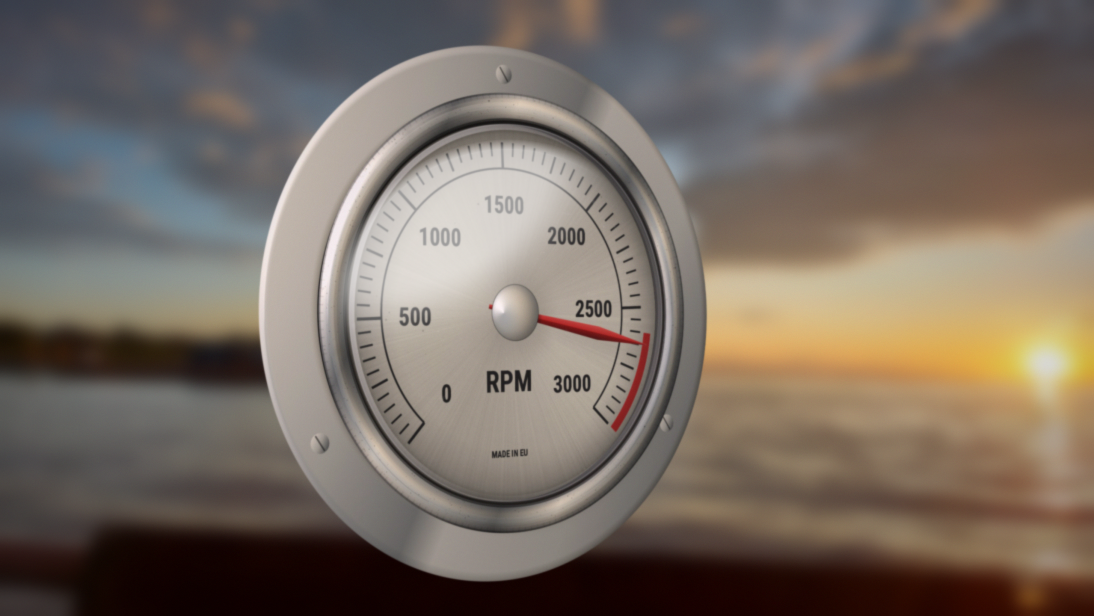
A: 2650 (rpm)
